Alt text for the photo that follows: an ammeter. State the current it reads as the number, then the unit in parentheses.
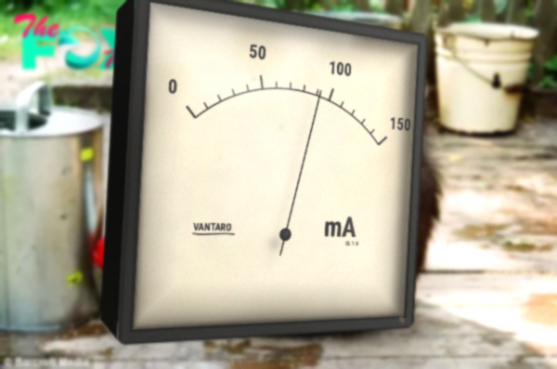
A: 90 (mA)
